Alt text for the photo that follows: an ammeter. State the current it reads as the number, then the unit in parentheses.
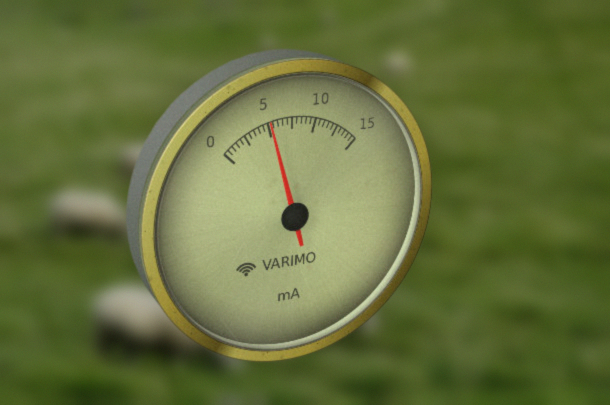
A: 5 (mA)
